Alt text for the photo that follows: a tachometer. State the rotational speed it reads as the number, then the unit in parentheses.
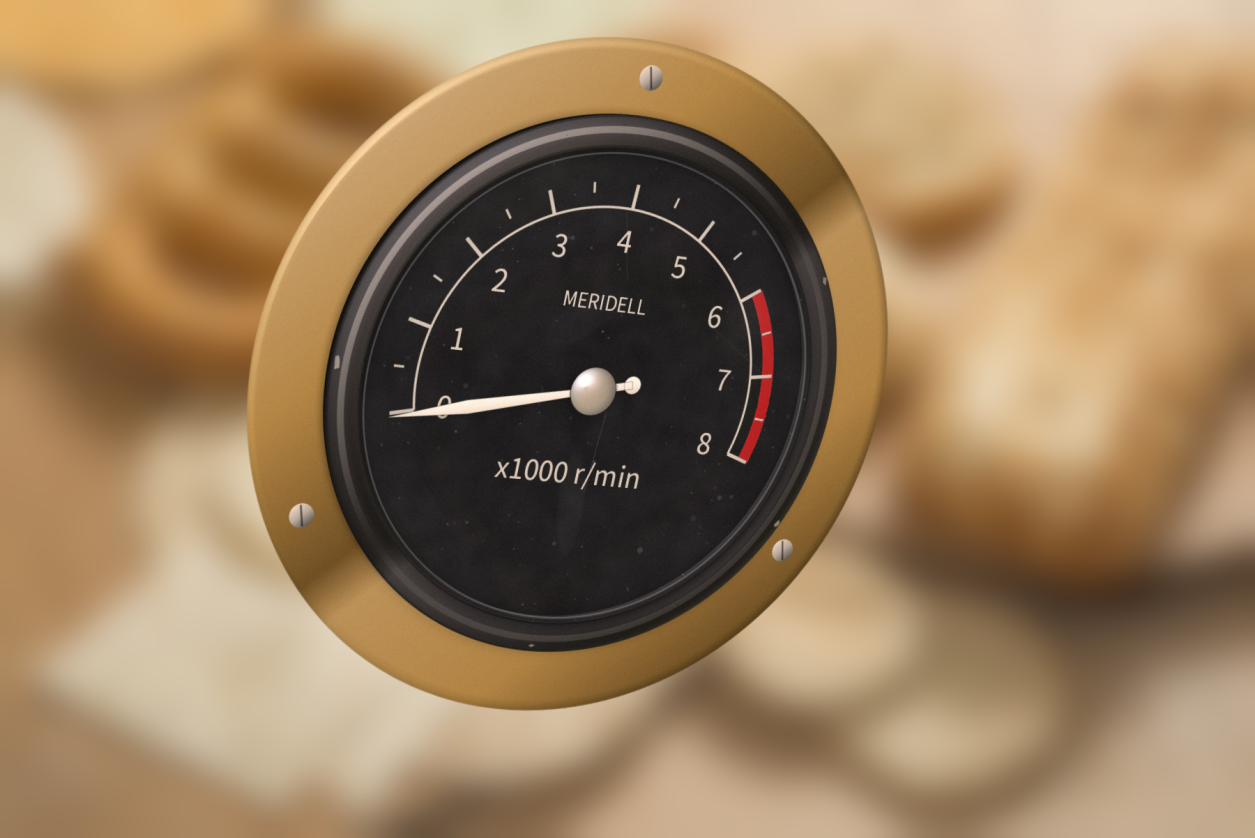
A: 0 (rpm)
